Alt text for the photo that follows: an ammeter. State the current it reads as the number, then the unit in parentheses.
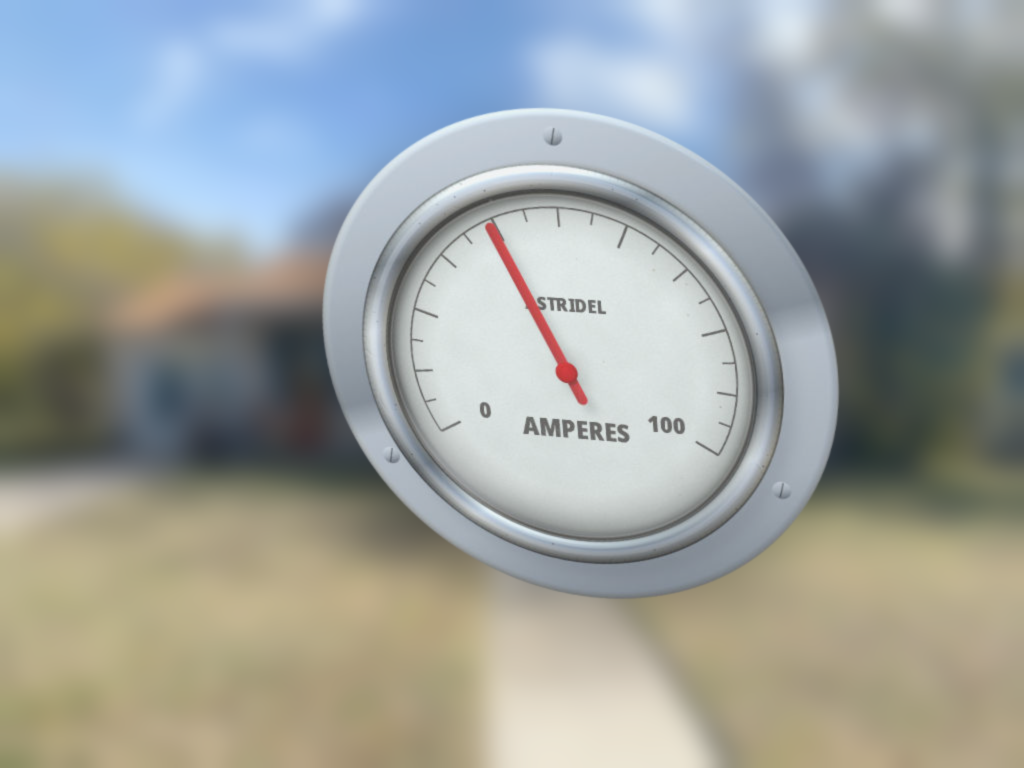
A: 40 (A)
